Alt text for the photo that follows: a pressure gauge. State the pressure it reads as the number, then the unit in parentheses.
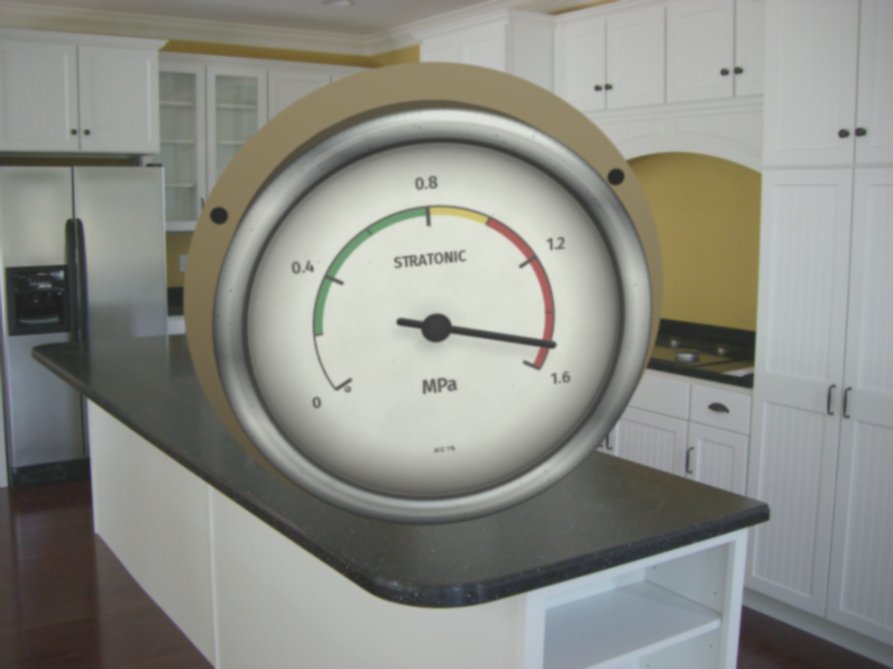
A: 1.5 (MPa)
